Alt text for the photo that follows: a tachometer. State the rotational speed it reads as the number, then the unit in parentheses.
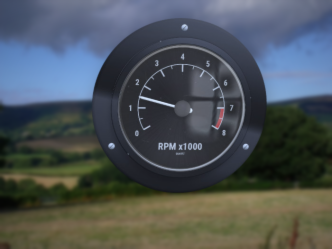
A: 1500 (rpm)
